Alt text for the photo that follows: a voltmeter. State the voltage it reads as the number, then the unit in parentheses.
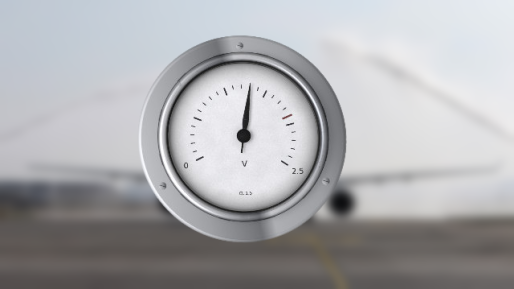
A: 1.3 (V)
